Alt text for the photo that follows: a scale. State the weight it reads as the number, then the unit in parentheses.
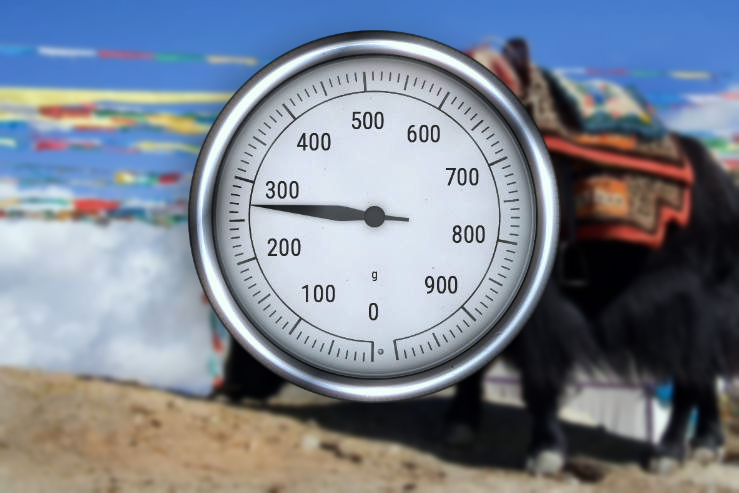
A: 270 (g)
